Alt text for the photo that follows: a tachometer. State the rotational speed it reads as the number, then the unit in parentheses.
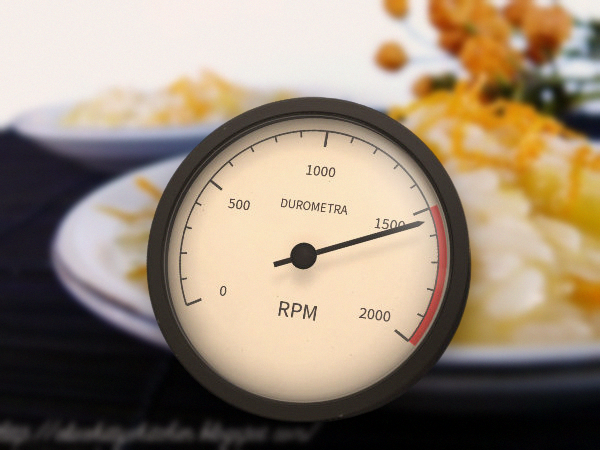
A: 1550 (rpm)
